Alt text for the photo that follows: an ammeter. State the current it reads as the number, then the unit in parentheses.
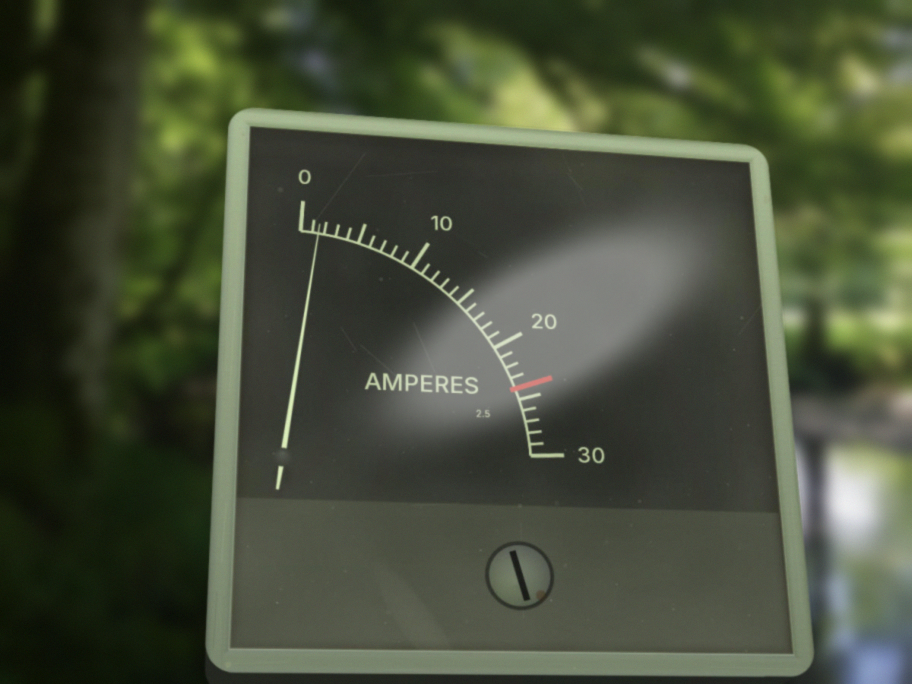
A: 1.5 (A)
